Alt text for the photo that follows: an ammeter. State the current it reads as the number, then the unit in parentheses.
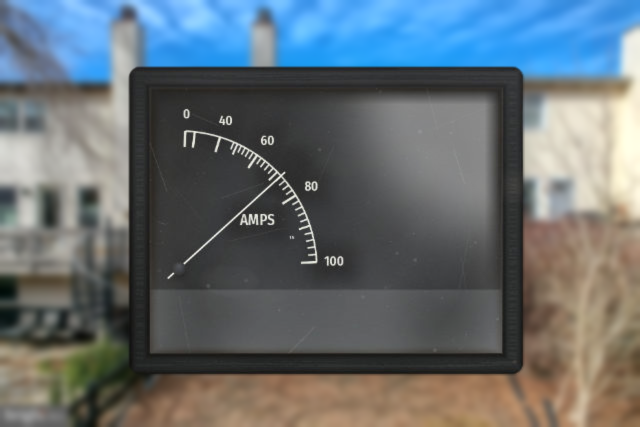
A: 72 (A)
